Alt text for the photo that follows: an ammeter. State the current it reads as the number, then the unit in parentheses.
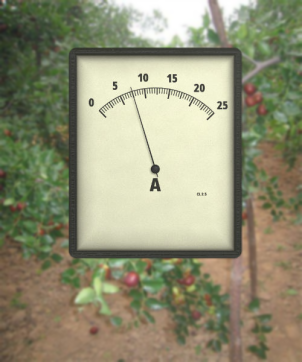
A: 7.5 (A)
